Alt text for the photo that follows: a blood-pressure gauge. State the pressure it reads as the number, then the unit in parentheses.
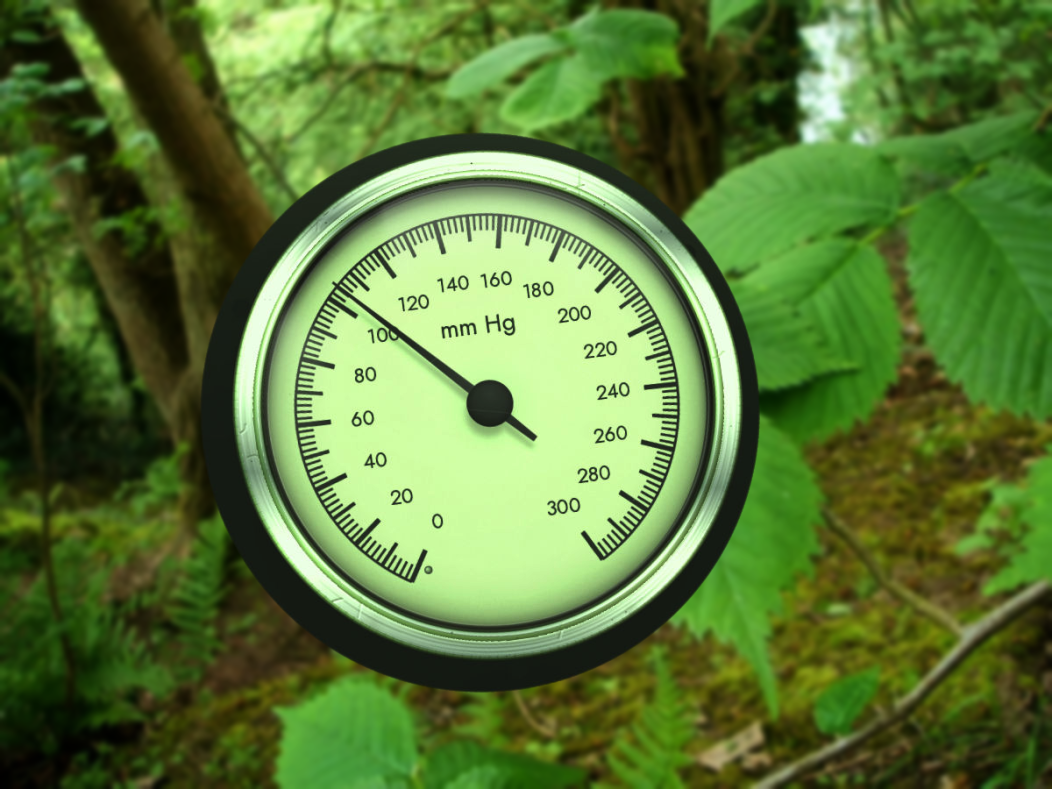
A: 104 (mmHg)
